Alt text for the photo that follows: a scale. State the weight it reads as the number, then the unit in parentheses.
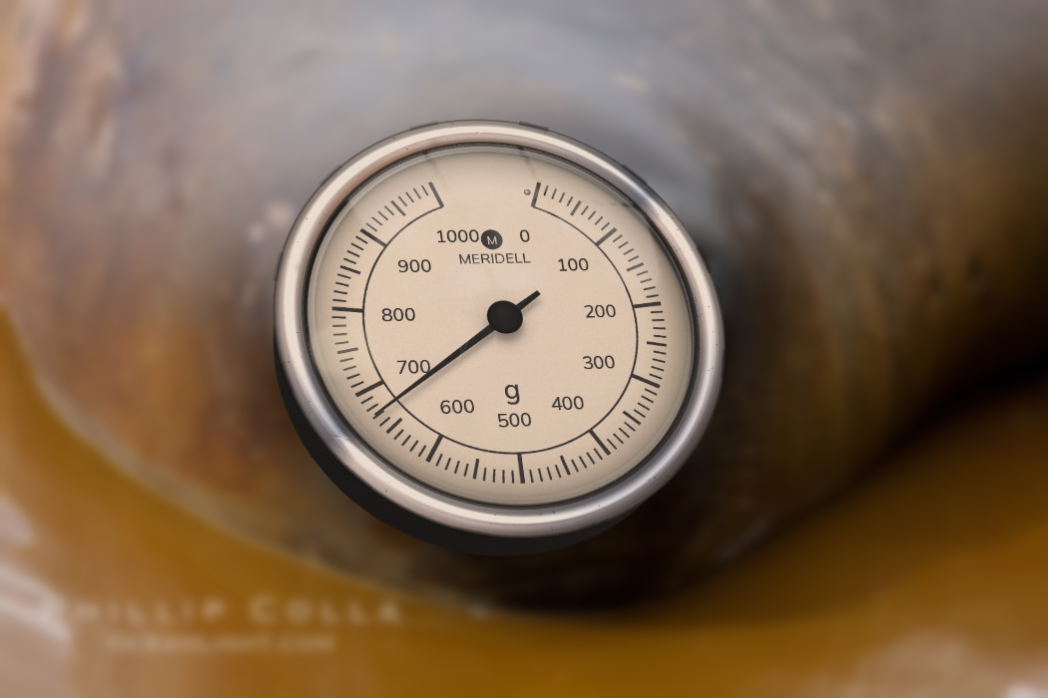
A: 670 (g)
